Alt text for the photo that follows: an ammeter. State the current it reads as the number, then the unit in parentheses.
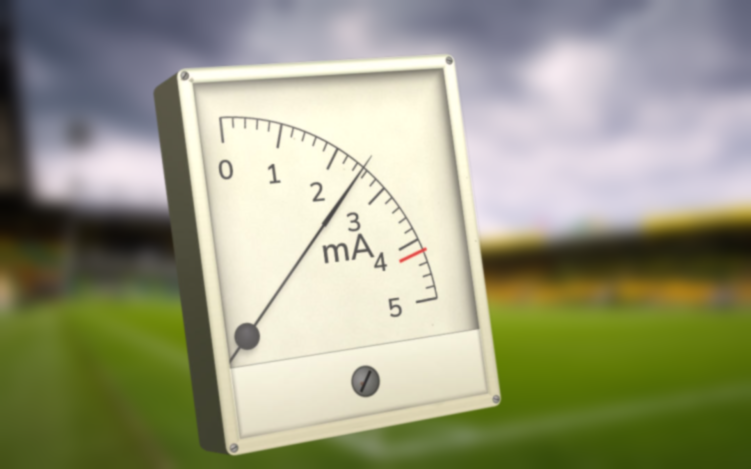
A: 2.5 (mA)
